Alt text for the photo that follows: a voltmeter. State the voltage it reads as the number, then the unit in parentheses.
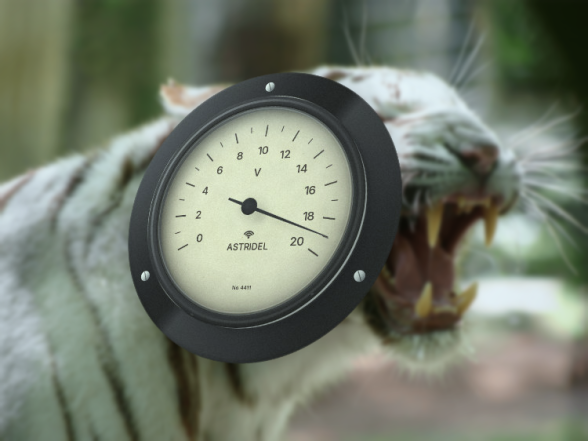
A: 19 (V)
